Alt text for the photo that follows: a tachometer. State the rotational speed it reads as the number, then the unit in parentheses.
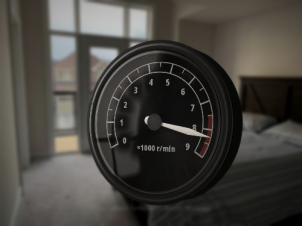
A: 8250 (rpm)
